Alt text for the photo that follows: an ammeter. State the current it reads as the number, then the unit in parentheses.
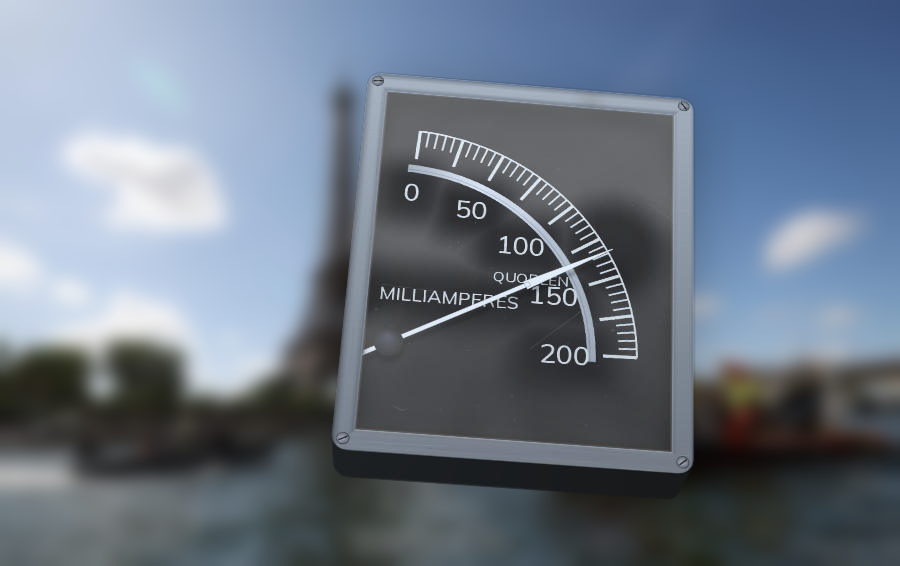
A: 135 (mA)
